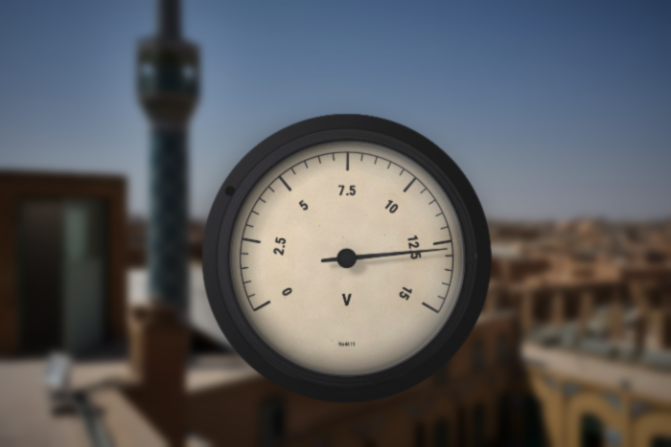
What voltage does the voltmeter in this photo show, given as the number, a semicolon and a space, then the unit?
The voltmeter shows 12.75; V
